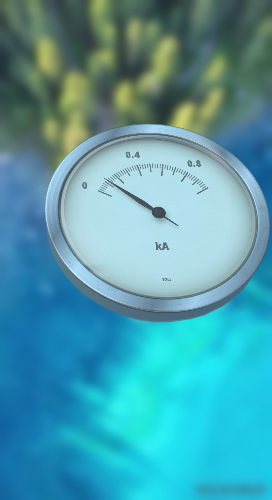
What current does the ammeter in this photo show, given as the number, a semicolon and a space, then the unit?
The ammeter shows 0.1; kA
